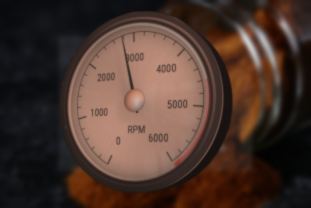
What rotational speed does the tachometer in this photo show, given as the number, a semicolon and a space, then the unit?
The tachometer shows 2800; rpm
